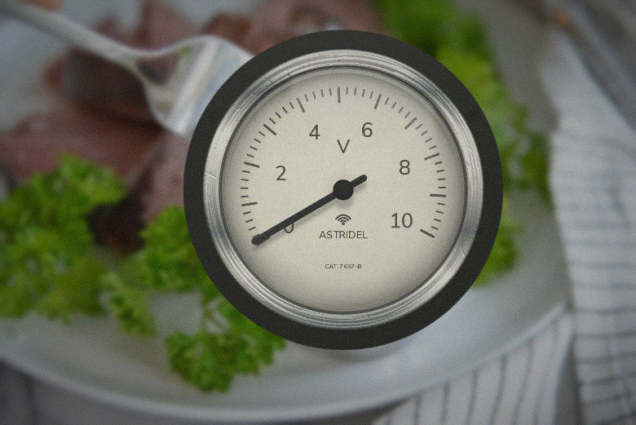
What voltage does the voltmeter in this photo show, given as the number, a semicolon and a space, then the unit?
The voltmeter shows 0.1; V
